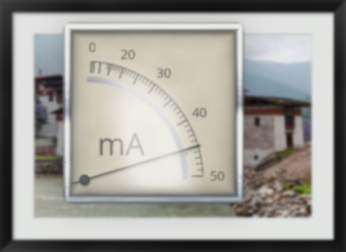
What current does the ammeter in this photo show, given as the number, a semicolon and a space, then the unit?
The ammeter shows 45; mA
